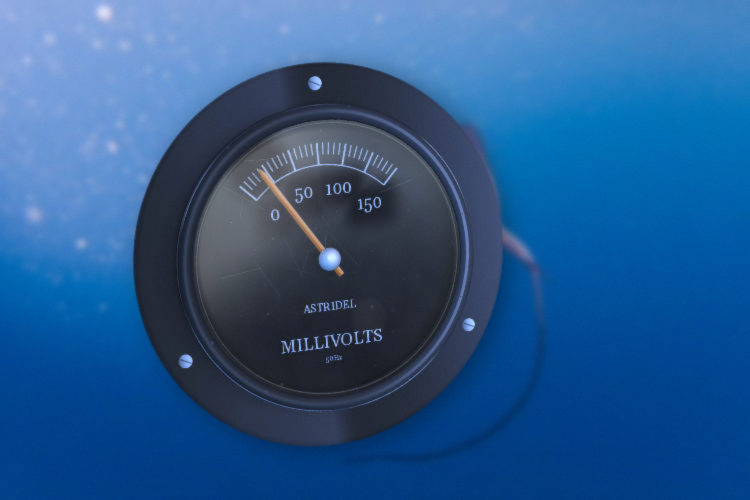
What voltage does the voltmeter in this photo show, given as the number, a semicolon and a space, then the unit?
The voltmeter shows 20; mV
